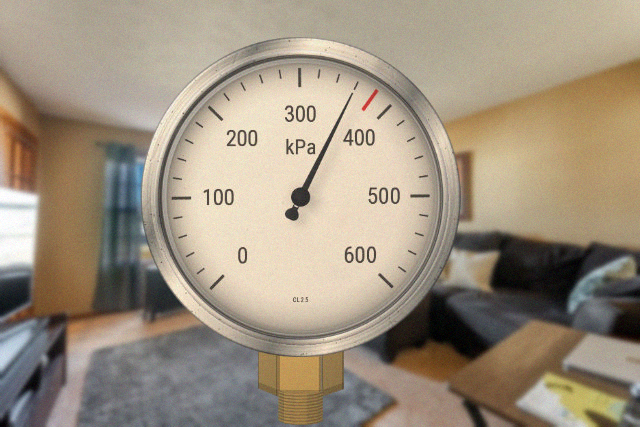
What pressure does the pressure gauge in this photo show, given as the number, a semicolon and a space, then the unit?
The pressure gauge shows 360; kPa
